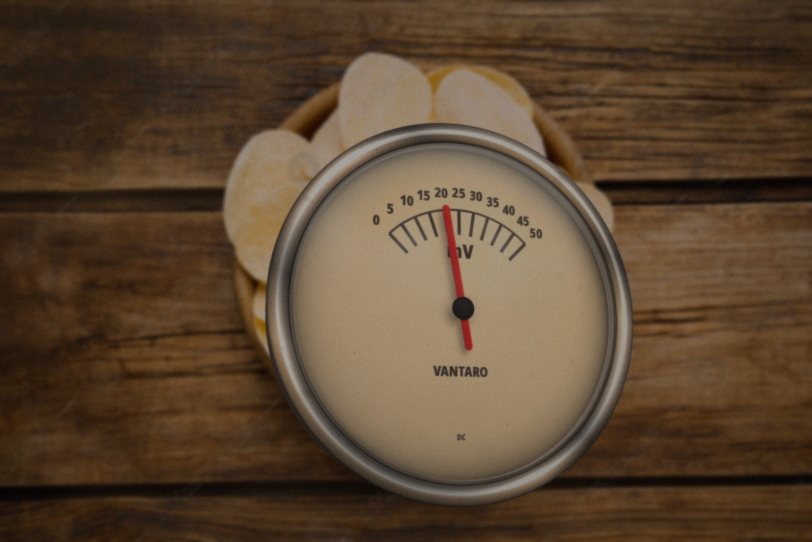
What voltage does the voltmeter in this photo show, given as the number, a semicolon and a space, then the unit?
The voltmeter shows 20; mV
